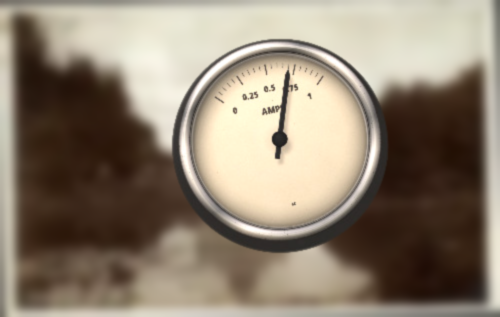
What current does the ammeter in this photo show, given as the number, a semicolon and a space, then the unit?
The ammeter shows 0.7; A
